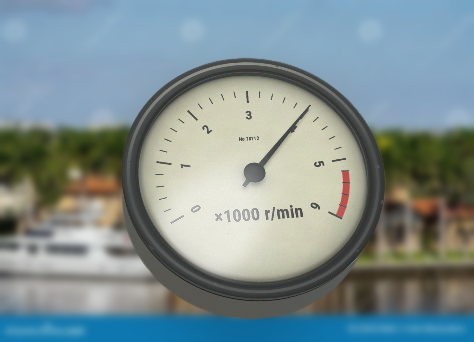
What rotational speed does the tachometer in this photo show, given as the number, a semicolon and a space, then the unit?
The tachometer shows 4000; rpm
